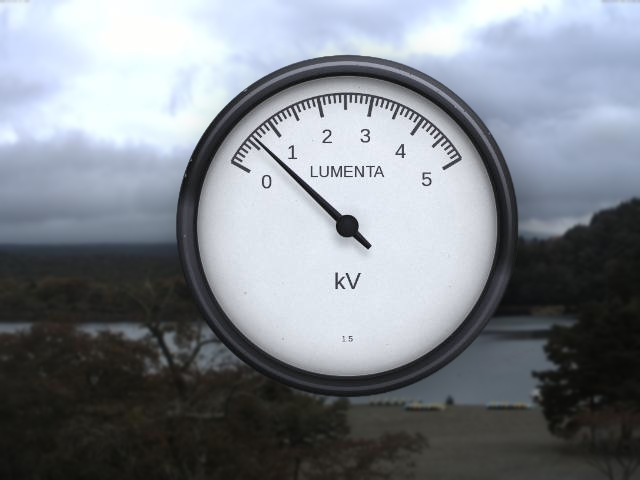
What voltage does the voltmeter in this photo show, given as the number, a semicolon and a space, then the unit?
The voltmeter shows 0.6; kV
